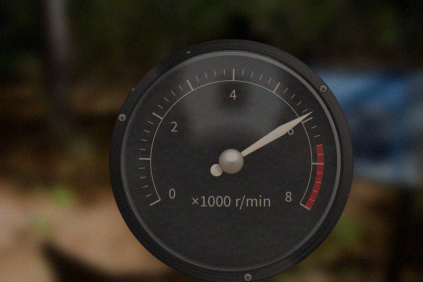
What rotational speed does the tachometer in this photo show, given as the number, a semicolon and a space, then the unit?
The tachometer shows 5900; rpm
